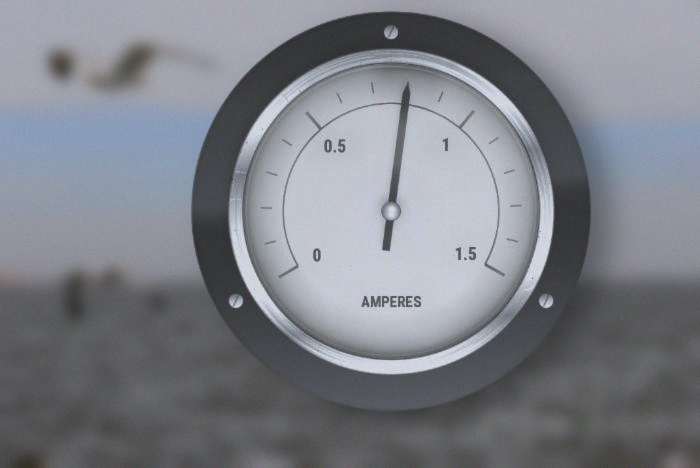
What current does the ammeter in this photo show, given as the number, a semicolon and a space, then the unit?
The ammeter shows 0.8; A
